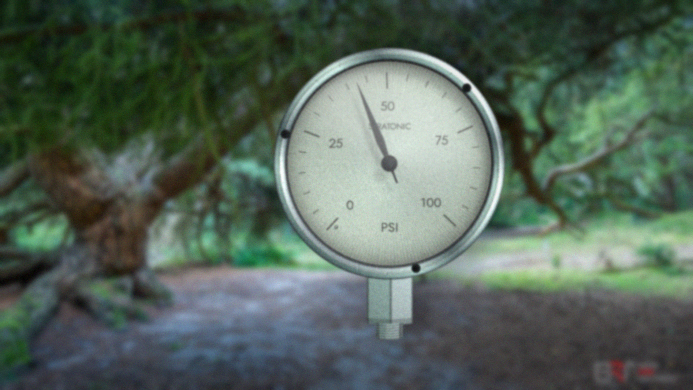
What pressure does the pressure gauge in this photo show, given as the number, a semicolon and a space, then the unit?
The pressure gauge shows 42.5; psi
